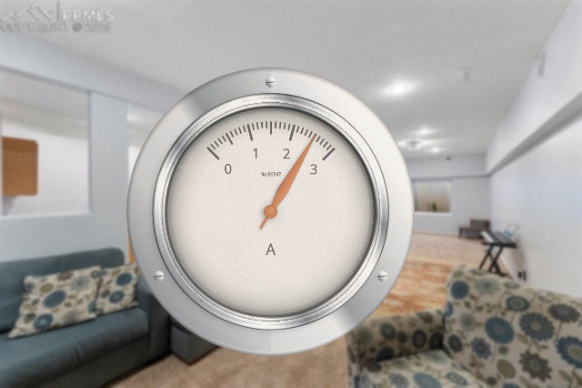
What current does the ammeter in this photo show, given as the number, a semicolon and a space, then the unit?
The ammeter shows 2.5; A
